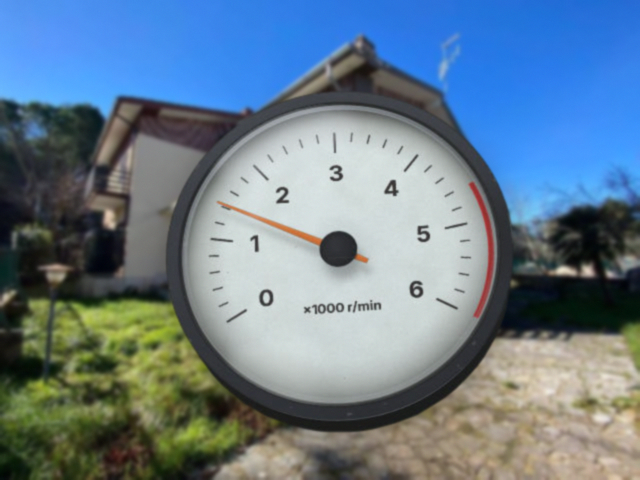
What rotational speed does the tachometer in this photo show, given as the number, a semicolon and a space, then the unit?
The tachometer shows 1400; rpm
